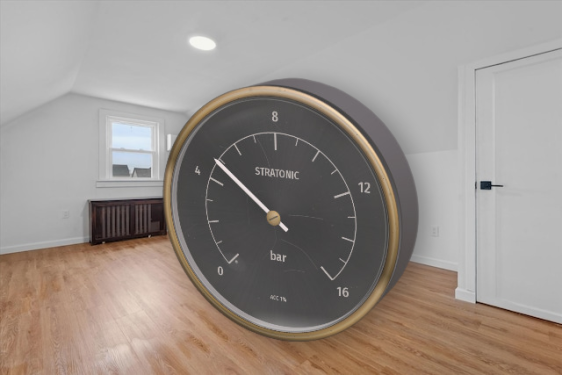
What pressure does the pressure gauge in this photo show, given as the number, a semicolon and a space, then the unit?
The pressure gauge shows 5; bar
